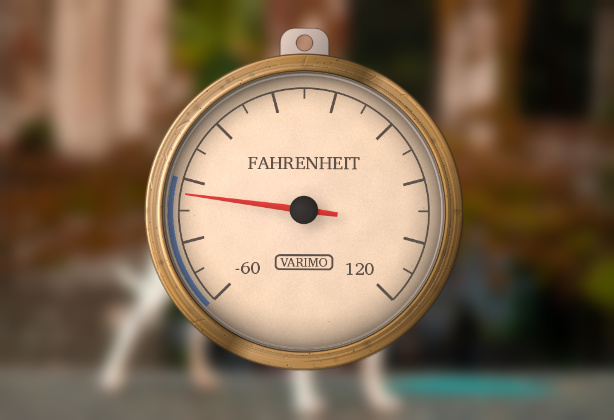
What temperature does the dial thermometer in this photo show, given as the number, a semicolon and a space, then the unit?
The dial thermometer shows -25; °F
